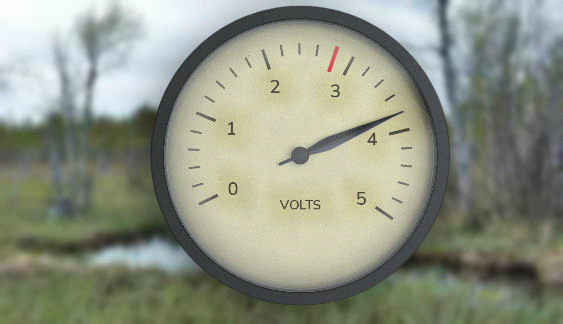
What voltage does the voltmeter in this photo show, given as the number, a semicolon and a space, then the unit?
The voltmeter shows 3.8; V
